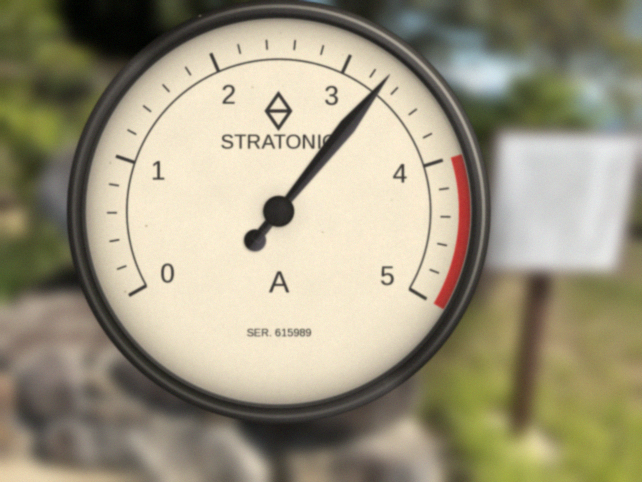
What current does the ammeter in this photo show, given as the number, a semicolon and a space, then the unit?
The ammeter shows 3.3; A
